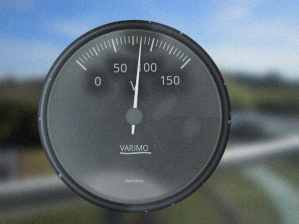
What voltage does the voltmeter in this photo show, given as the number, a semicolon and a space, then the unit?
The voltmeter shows 85; V
